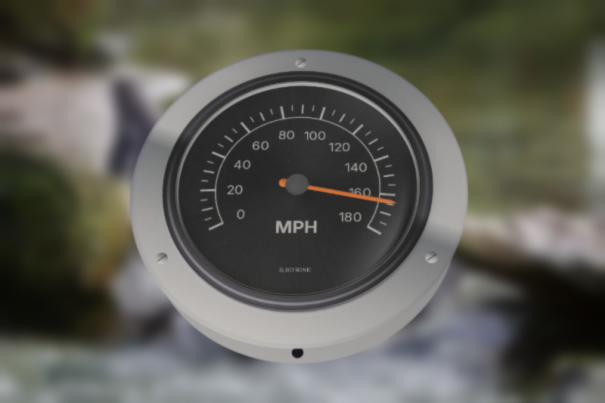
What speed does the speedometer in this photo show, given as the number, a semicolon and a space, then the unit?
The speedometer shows 165; mph
